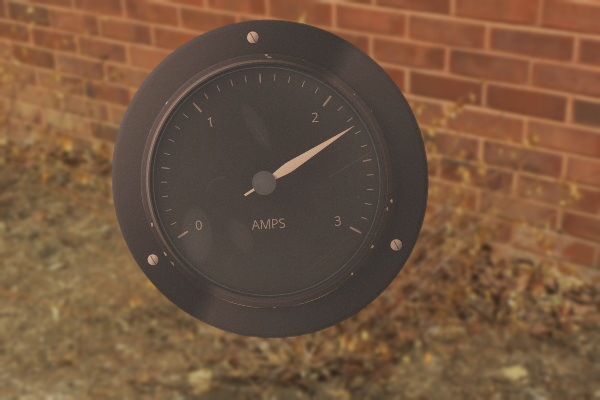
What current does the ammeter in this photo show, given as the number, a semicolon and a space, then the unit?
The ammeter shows 2.25; A
